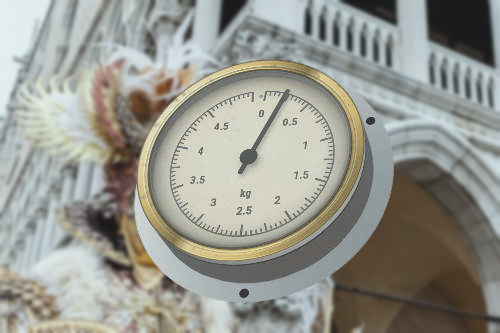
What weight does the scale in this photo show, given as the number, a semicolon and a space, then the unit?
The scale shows 0.25; kg
